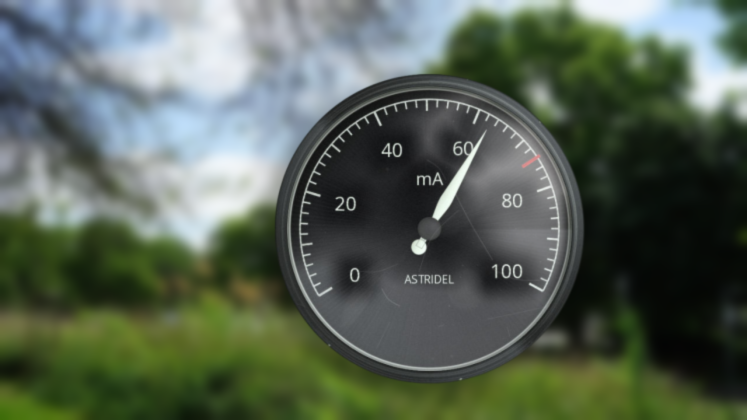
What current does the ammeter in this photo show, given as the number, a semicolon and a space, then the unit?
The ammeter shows 63; mA
